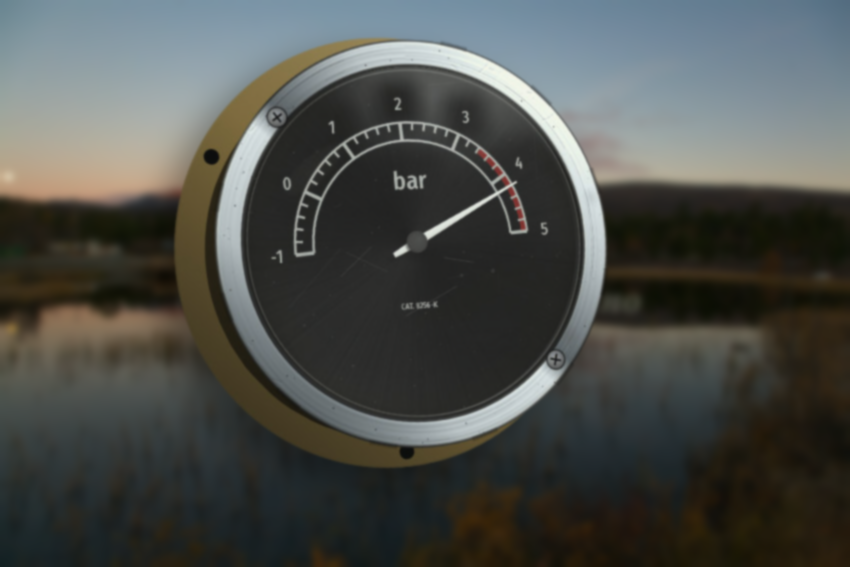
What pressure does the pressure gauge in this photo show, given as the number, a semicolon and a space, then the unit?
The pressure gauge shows 4.2; bar
